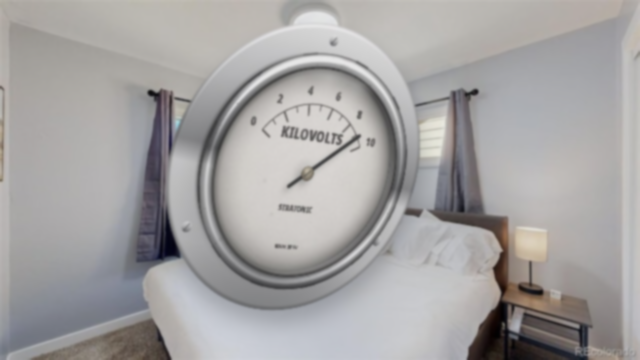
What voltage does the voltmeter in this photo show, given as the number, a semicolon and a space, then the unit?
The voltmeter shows 9; kV
